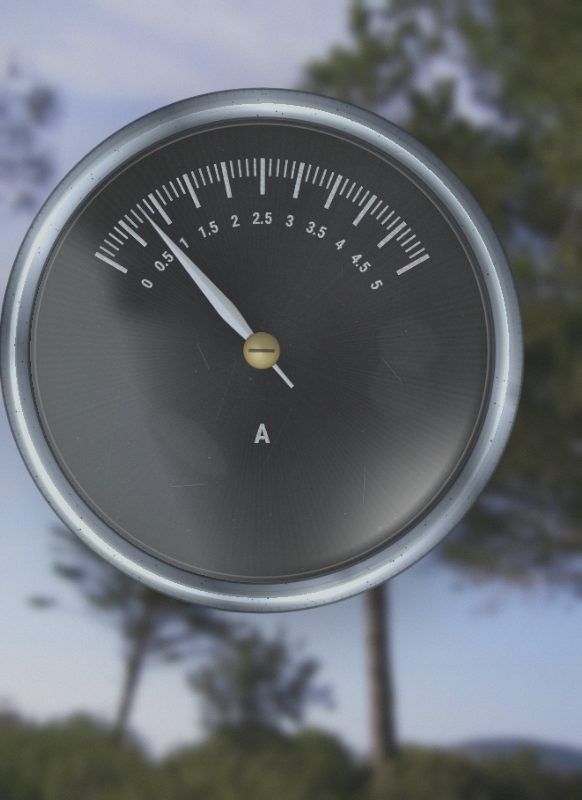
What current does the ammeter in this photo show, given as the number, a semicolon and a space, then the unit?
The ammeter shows 0.8; A
